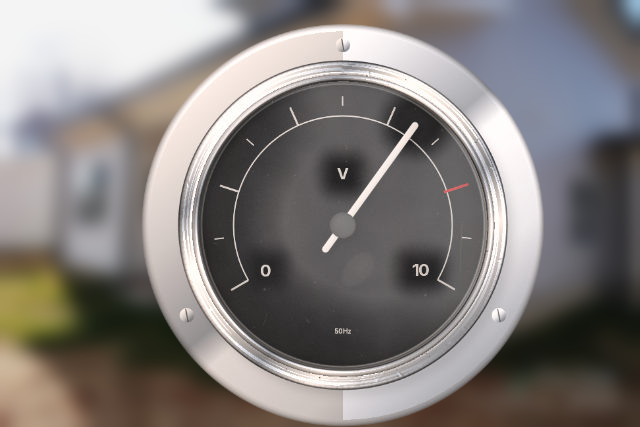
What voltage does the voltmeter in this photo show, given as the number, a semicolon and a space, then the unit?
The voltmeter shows 6.5; V
